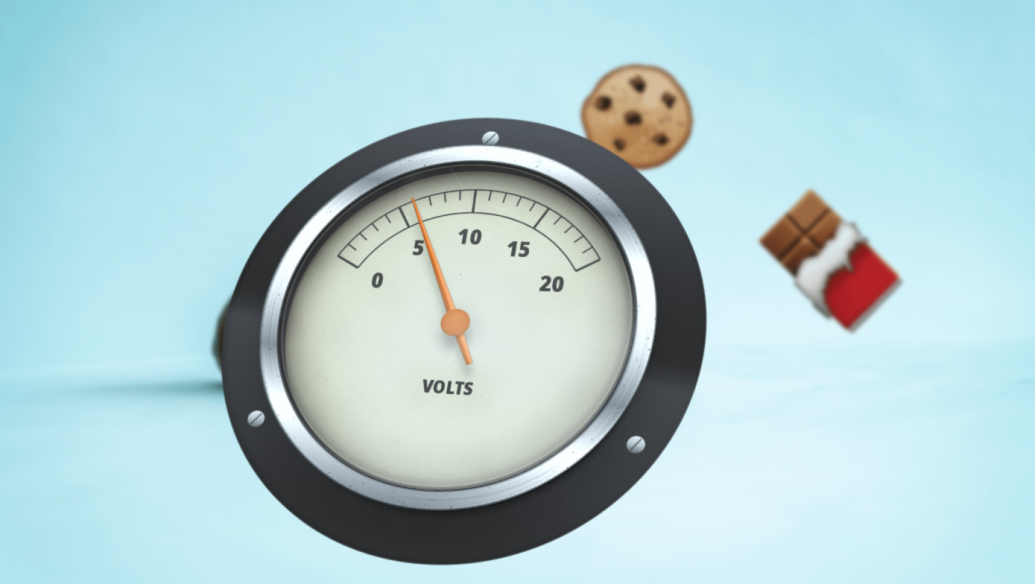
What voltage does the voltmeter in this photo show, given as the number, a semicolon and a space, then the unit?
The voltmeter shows 6; V
